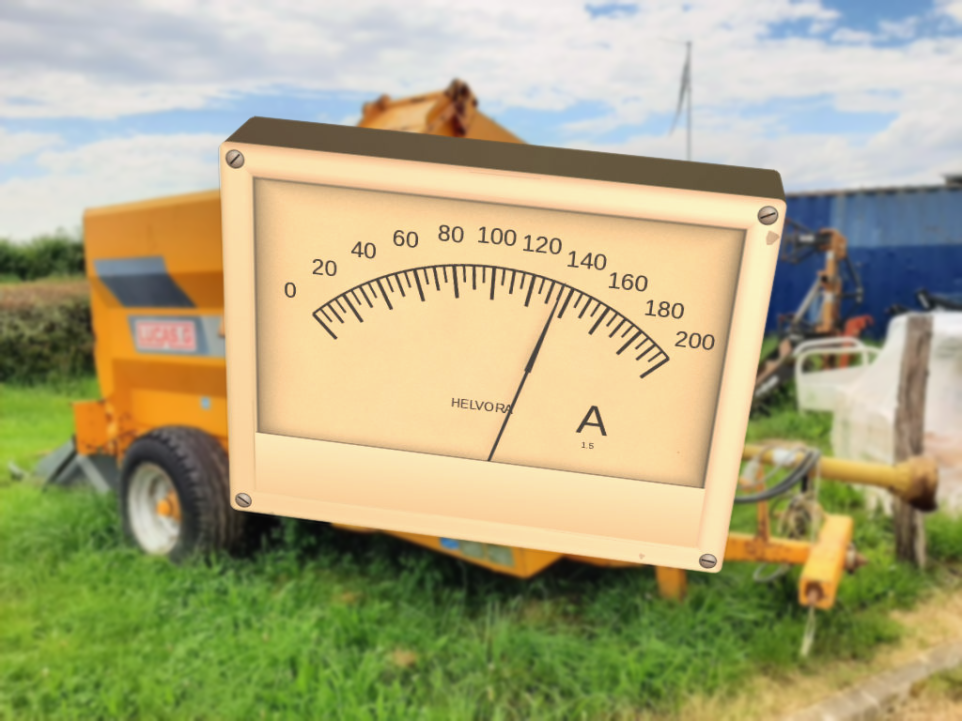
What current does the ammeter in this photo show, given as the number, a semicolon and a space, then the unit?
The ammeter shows 135; A
